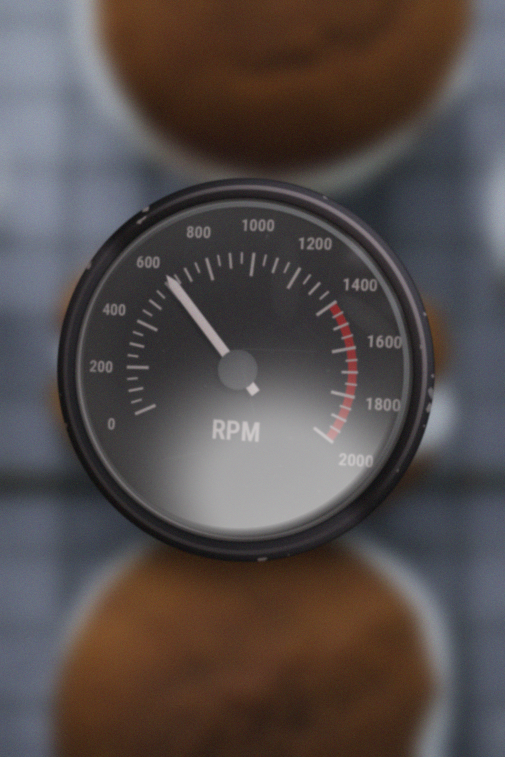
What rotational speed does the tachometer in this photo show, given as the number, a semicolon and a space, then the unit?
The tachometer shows 625; rpm
